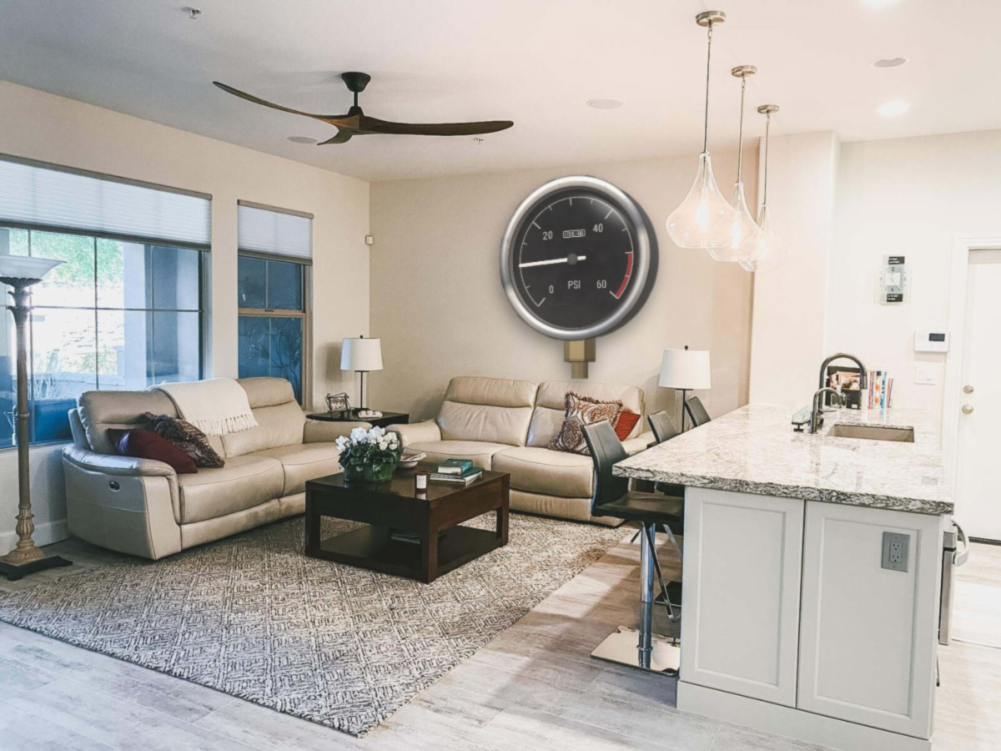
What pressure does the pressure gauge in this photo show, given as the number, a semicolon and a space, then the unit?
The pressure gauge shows 10; psi
